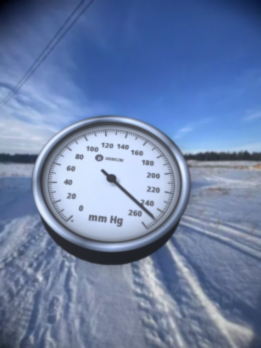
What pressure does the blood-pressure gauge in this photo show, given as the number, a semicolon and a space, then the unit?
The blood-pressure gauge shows 250; mmHg
